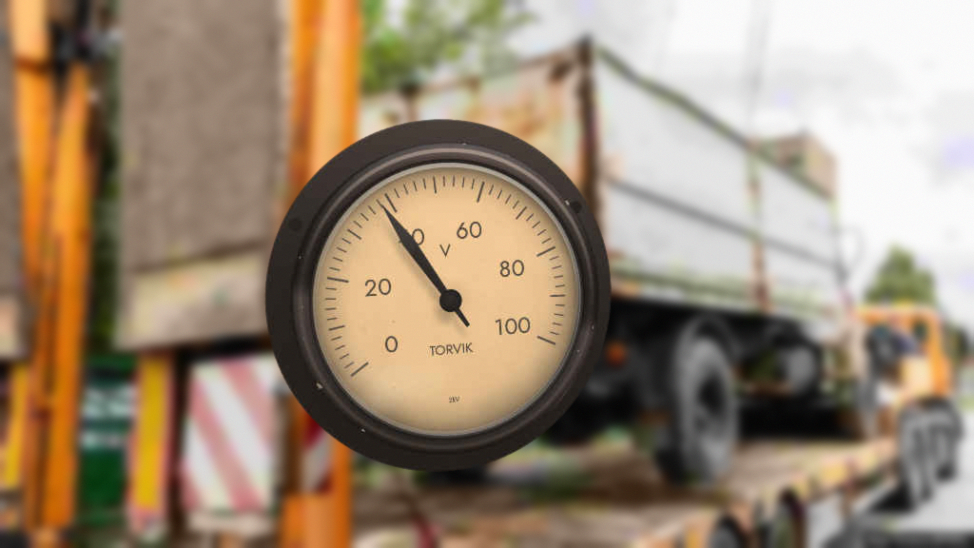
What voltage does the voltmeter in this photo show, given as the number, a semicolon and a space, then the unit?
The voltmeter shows 38; V
